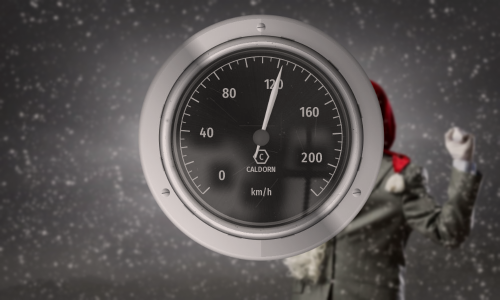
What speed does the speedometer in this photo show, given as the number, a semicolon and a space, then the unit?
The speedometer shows 122.5; km/h
